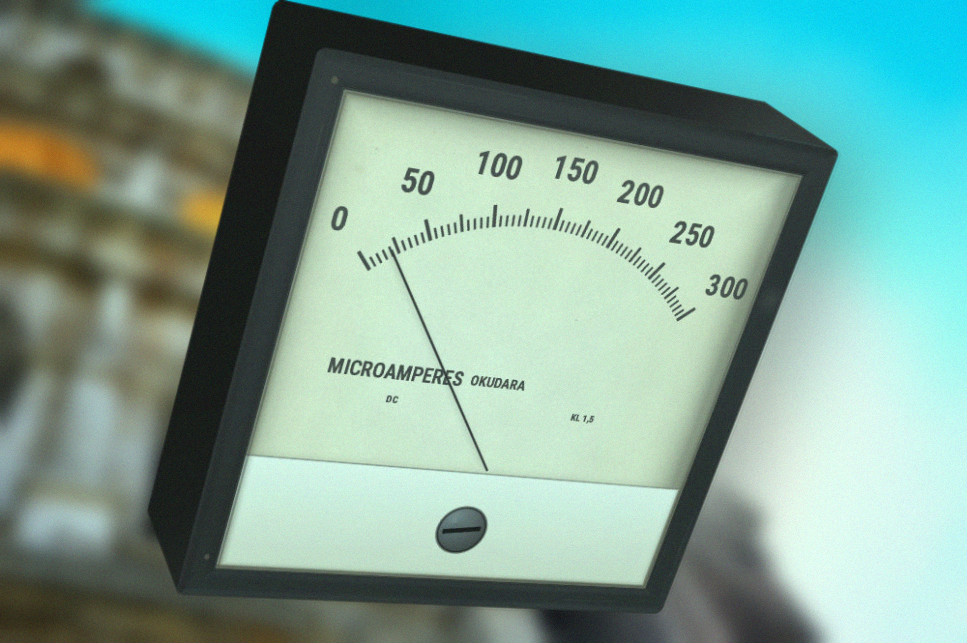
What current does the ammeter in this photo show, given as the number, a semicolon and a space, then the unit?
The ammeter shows 20; µA
